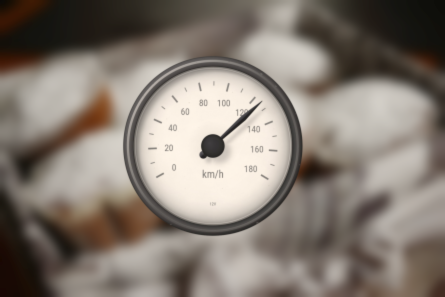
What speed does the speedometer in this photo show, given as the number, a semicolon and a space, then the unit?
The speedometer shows 125; km/h
